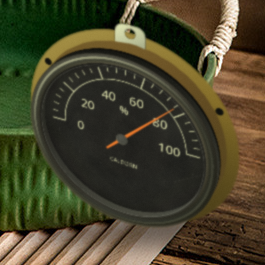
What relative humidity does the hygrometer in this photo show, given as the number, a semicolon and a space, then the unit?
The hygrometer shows 76; %
